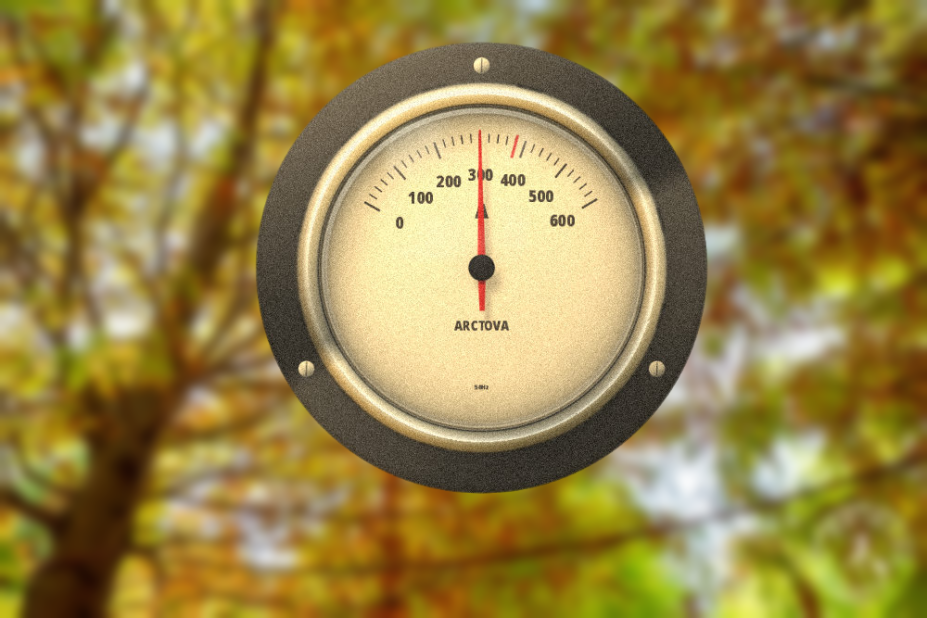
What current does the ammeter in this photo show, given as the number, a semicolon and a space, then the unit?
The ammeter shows 300; A
